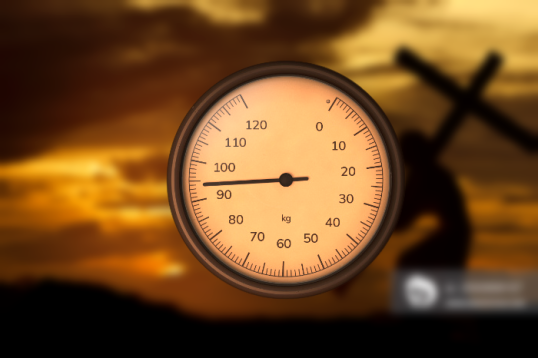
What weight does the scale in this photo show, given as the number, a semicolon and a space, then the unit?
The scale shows 94; kg
